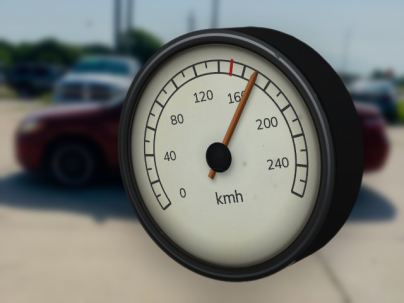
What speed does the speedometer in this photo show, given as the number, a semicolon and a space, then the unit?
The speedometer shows 170; km/h
